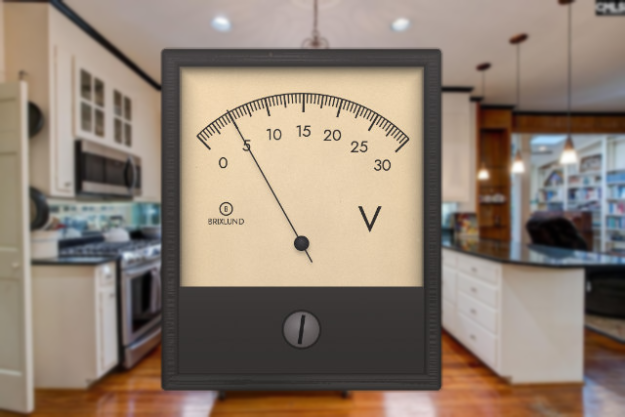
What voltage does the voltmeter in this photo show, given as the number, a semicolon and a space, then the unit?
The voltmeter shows 5; V
